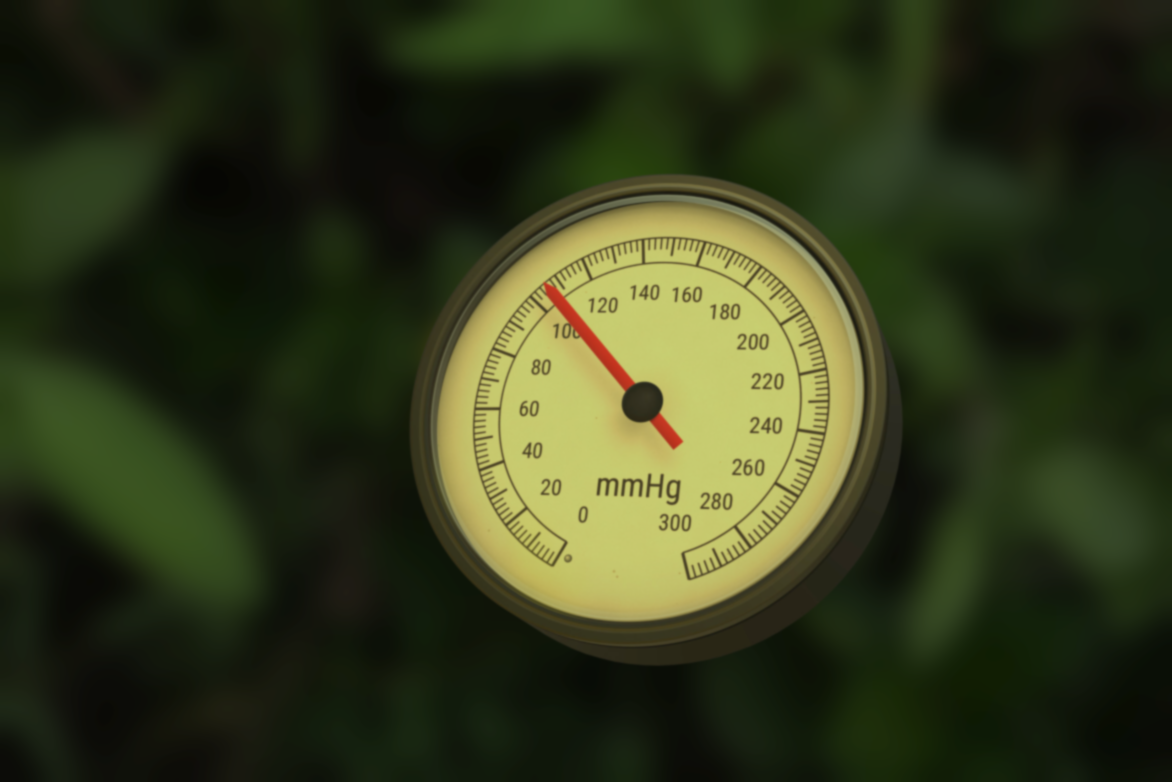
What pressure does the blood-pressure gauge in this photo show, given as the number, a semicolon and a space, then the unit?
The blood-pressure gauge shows 106; mmHg
